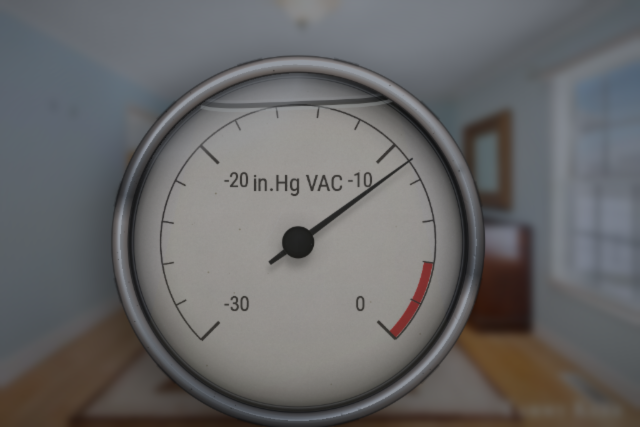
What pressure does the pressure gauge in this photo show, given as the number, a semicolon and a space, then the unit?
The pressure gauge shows -9; inHg
